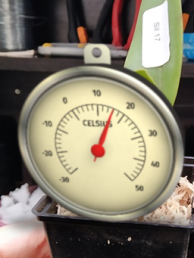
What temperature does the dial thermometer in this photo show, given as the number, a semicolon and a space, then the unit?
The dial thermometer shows 16; °C
